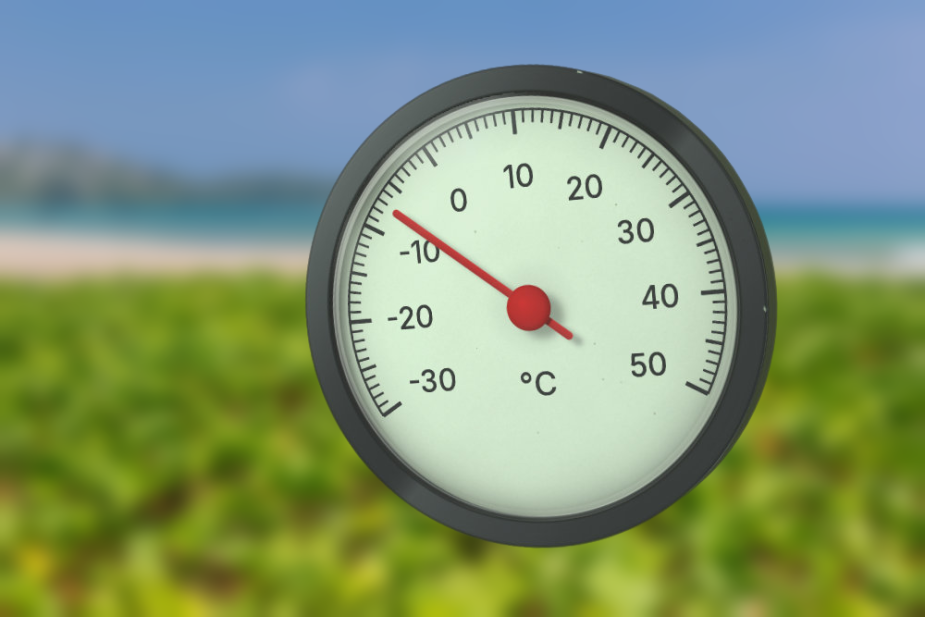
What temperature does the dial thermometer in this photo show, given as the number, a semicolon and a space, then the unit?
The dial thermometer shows -7; °C
